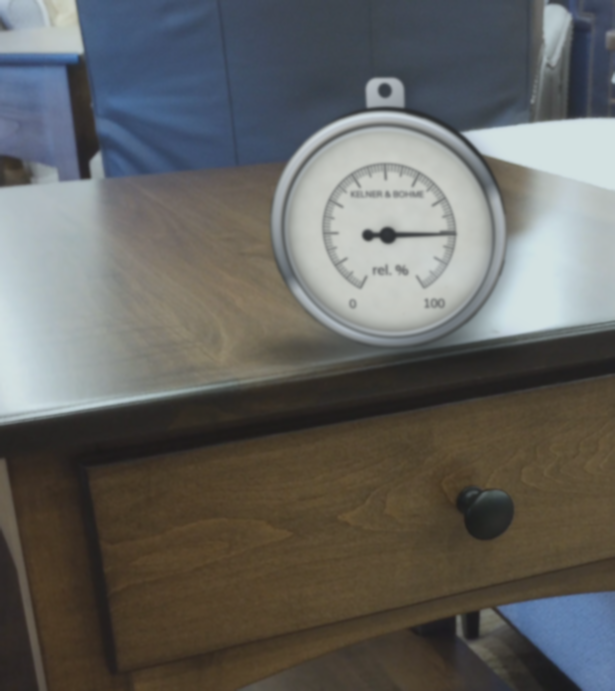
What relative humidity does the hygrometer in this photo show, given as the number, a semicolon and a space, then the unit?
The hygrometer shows 80; %
